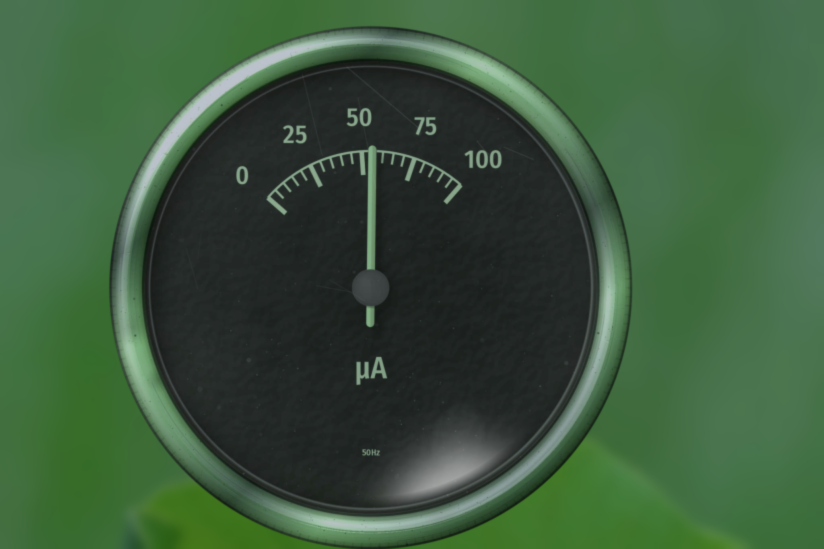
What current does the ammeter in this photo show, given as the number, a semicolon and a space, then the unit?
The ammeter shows 55; µA
